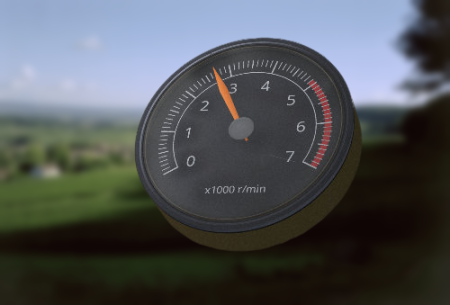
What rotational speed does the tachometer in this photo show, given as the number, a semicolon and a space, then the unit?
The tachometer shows 2700; rpm
